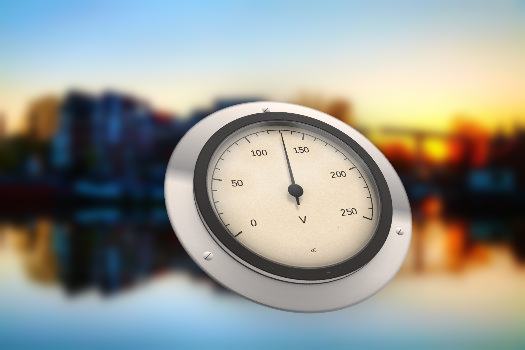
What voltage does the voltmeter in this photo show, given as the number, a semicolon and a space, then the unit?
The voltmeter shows 130; V
